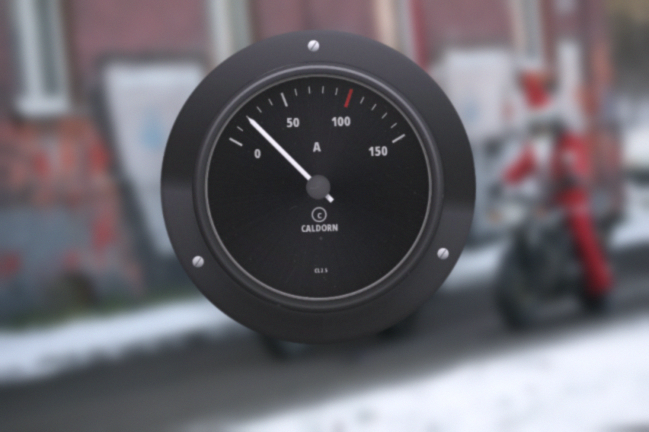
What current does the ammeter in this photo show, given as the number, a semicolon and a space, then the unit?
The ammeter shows 20; A
